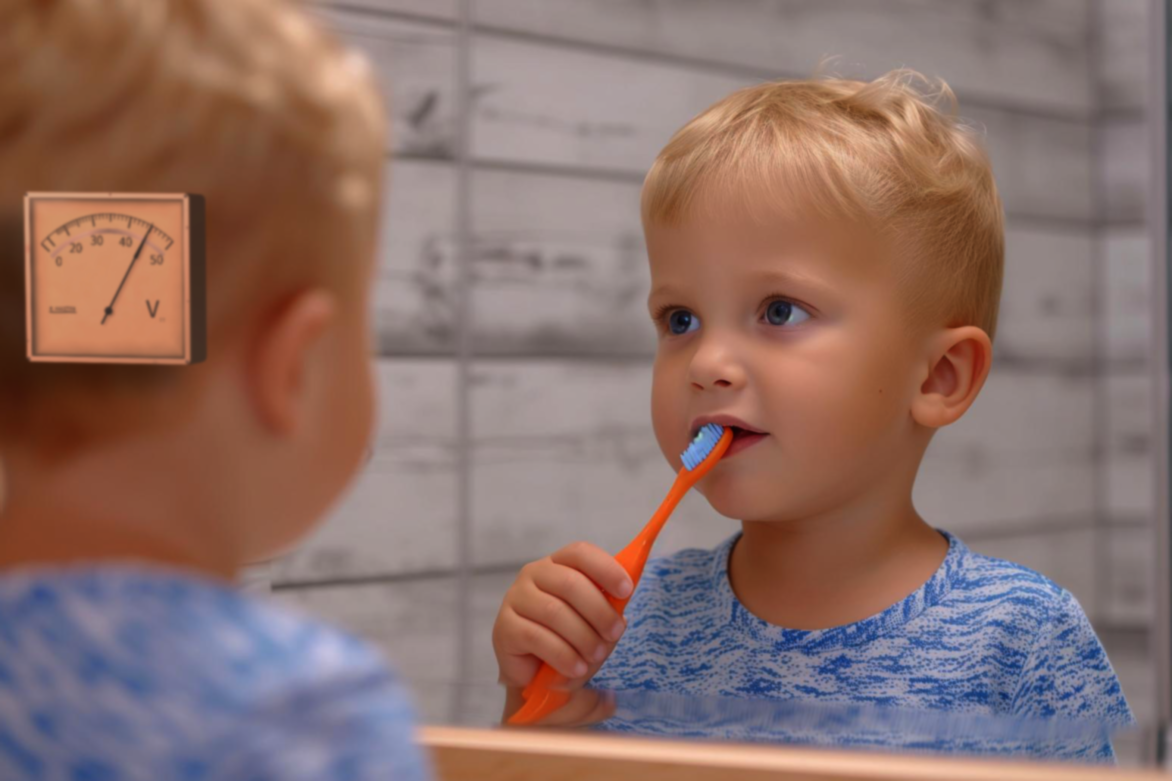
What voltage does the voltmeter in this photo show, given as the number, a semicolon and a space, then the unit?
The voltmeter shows 45; V
